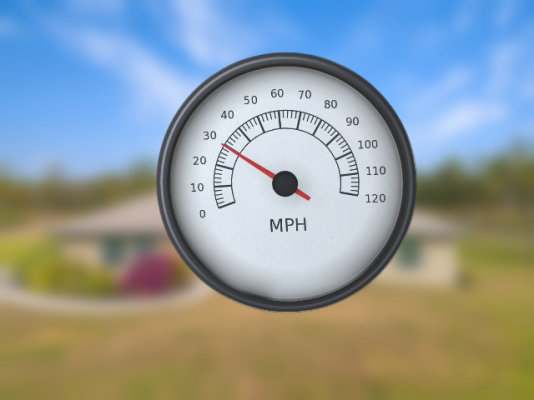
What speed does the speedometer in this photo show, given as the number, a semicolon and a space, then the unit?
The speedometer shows 30; mph
